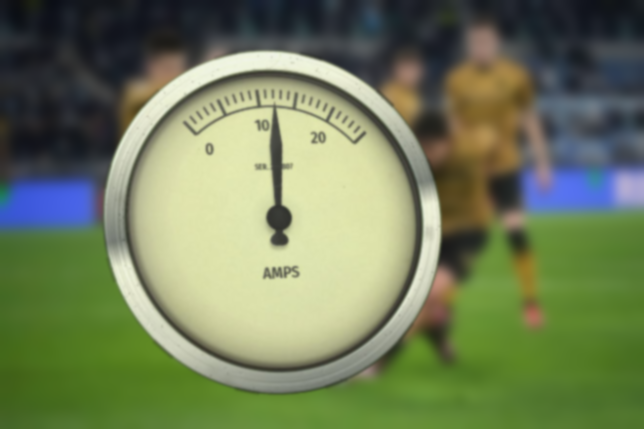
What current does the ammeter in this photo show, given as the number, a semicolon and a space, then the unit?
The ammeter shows 12; A
